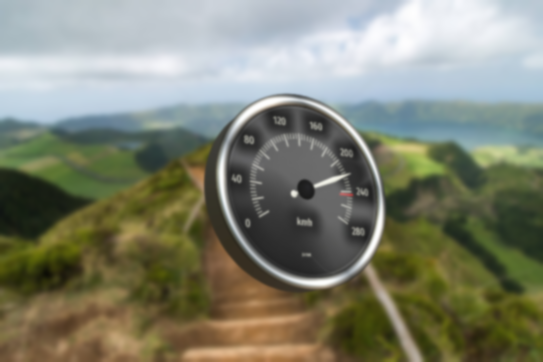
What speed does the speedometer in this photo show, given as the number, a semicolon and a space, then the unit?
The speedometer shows 220; km/h
